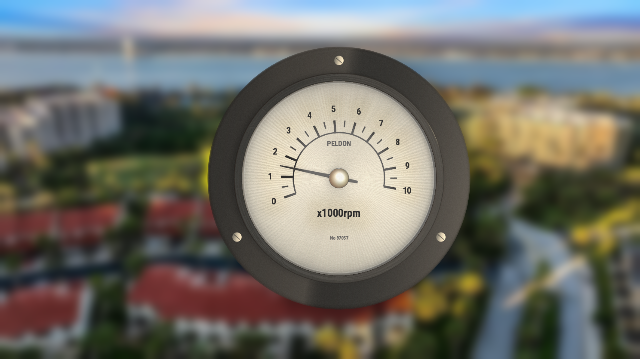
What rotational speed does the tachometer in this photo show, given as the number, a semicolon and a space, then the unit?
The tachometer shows 1500; rpm
